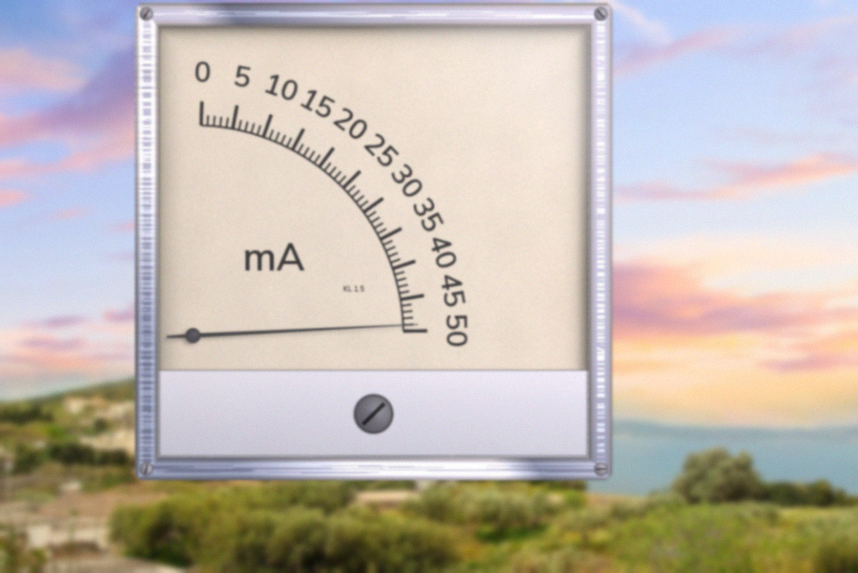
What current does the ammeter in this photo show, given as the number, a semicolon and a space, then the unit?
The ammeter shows 49; mA
